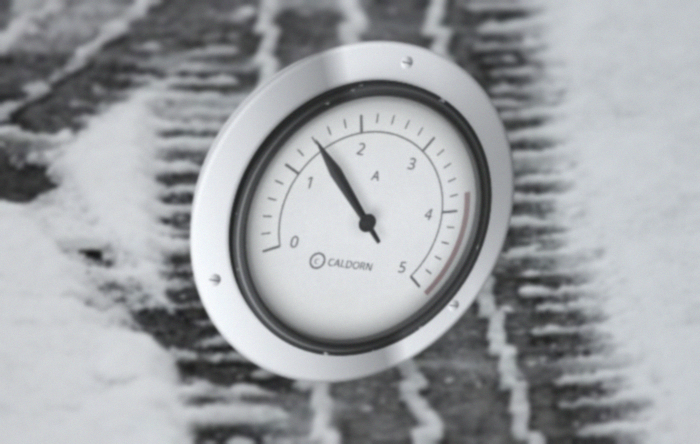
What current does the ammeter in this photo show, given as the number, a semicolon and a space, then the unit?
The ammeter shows 1.4; A
